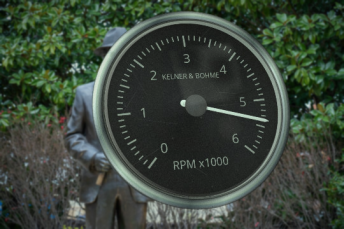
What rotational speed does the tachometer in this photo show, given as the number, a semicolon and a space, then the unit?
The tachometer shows 5400; rpm
